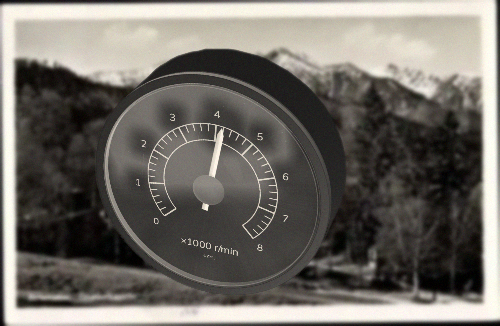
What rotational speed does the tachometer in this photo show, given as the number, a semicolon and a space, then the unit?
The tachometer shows 4200; rpm
